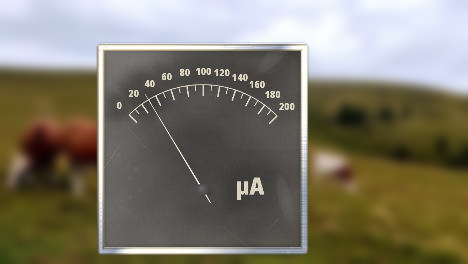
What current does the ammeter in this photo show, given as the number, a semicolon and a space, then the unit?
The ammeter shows 30; µA
